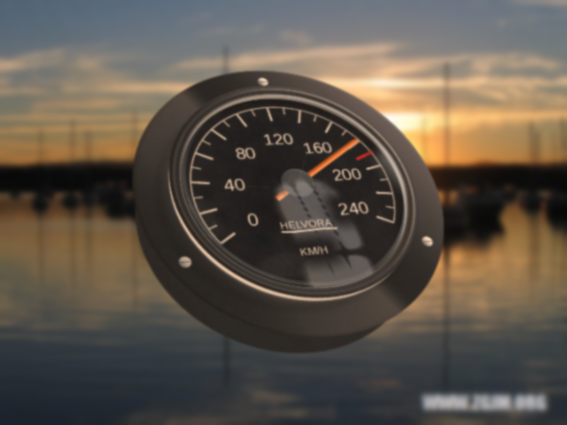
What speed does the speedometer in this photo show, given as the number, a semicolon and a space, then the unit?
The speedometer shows 180; km/h
